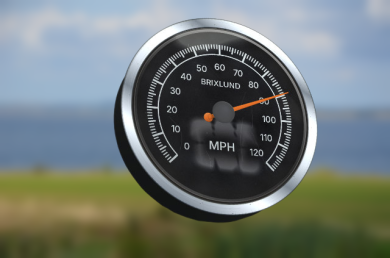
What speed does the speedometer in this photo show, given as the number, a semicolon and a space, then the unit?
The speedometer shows 90; mph
